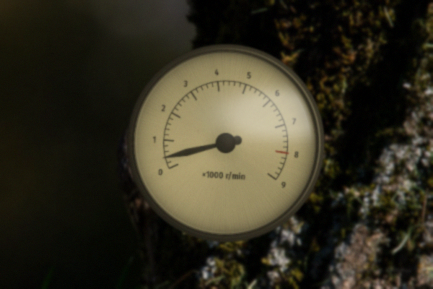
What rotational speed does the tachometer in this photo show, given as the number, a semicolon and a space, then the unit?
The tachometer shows 400; rpm
